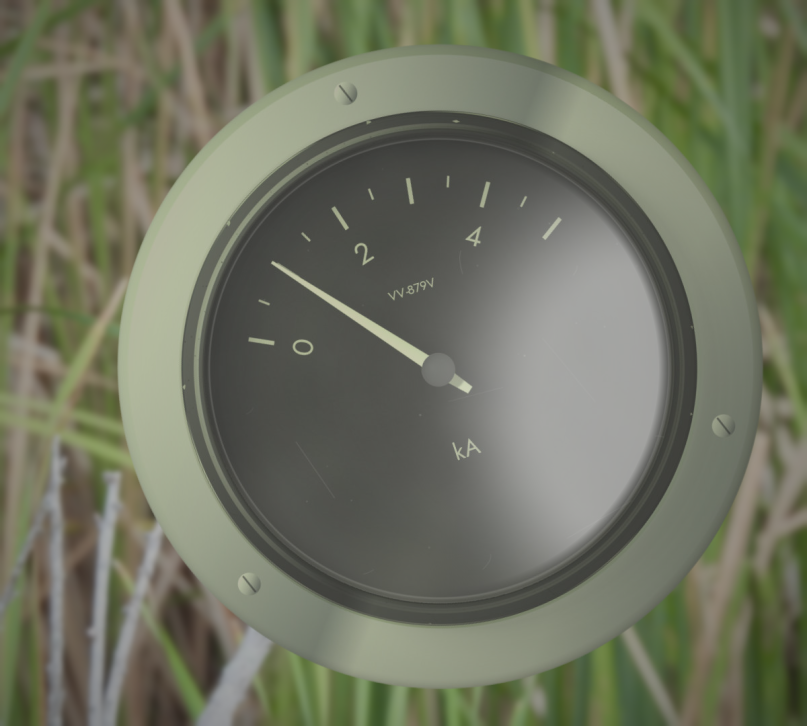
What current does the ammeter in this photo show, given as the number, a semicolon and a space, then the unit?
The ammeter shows 1; kA
